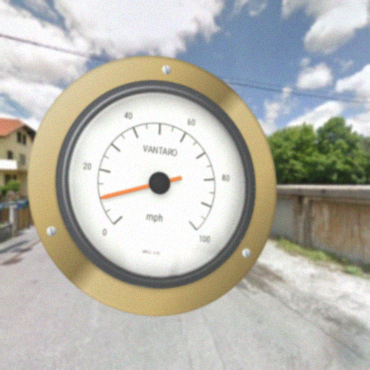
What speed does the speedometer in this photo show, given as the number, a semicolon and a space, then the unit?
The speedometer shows 10; mph
